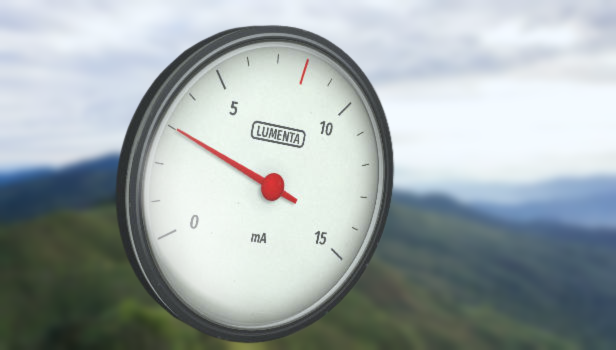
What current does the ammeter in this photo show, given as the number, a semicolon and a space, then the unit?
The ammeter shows 3; mA
